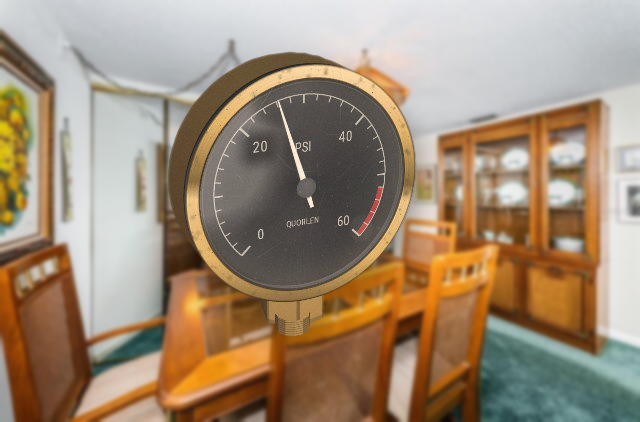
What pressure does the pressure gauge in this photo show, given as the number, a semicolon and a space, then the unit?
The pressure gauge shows 26; psi
